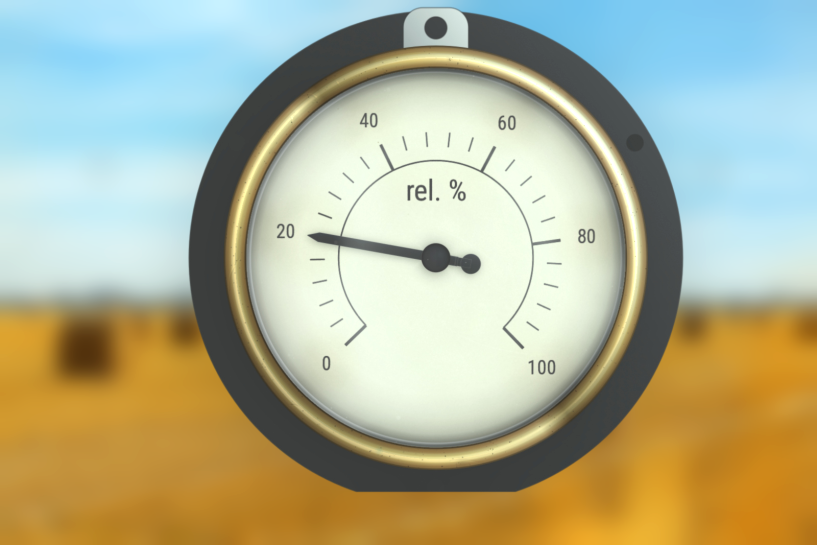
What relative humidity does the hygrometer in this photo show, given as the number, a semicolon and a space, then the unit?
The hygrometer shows 20; %
